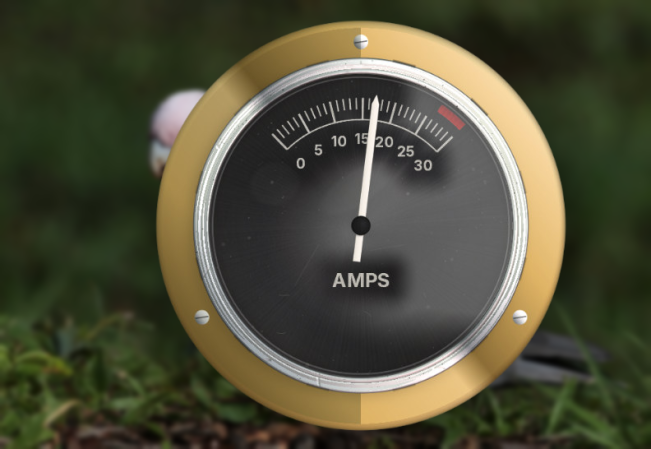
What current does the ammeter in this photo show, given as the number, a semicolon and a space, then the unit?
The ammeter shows 17; A
